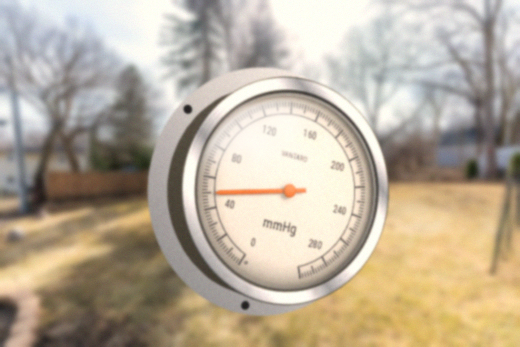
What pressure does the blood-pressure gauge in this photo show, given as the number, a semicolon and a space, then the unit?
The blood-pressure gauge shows 50; mmHg
